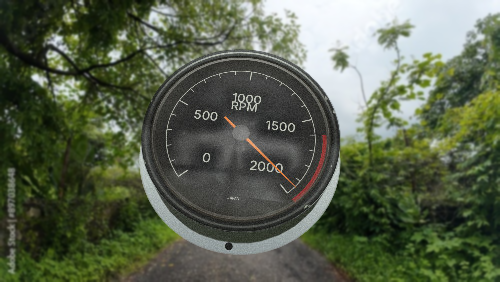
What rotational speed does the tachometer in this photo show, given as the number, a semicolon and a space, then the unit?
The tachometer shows 1950; rpm
